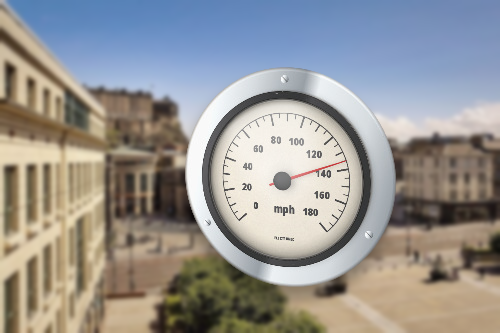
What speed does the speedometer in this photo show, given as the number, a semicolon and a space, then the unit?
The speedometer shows 135; mph
